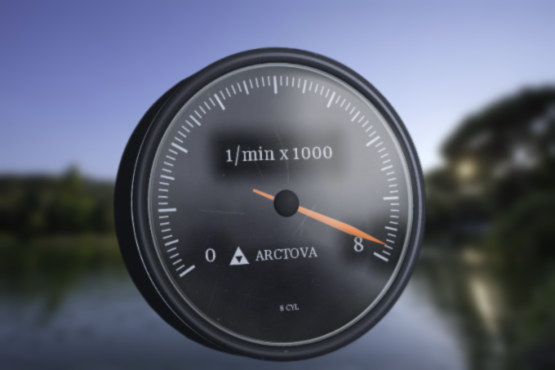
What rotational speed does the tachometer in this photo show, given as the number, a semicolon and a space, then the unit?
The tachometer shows 7800; rpm
